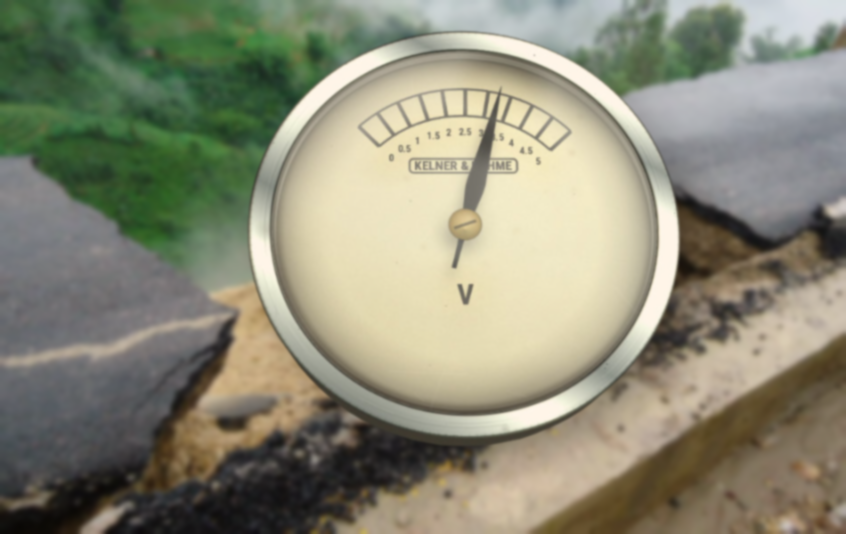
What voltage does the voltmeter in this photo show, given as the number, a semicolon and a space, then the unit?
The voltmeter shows 3.25; V
